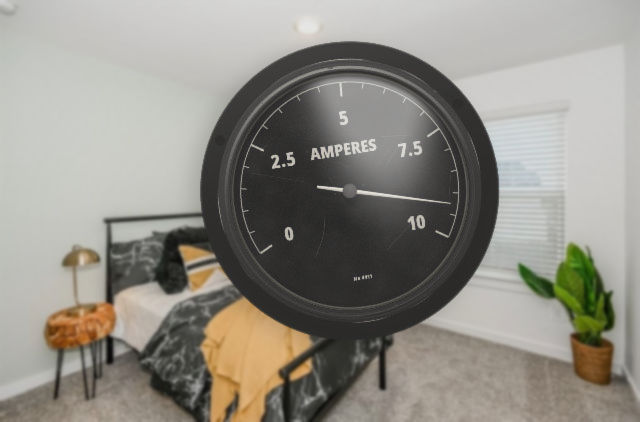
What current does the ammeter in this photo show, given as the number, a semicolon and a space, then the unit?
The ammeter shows 9.25; A
